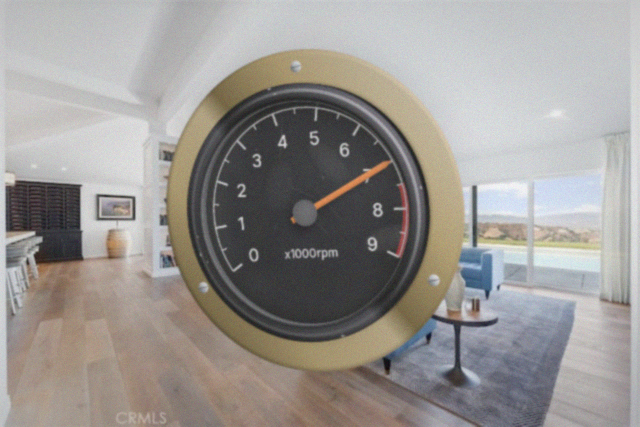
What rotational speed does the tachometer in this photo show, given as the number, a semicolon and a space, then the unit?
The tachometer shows 7000; rpm
